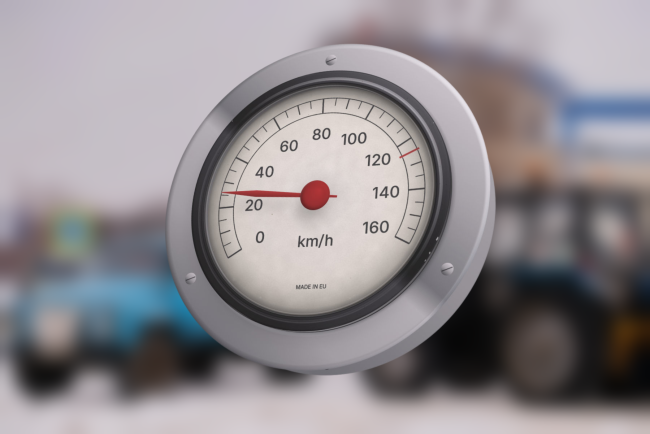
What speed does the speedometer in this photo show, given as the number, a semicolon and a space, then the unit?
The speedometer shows 25; km/h
